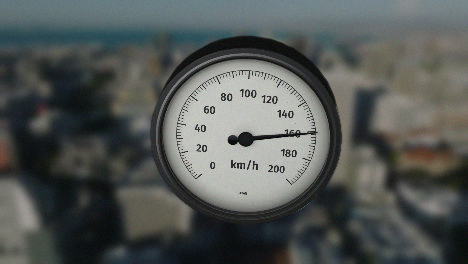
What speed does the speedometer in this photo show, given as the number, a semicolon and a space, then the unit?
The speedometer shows 160; km/h
